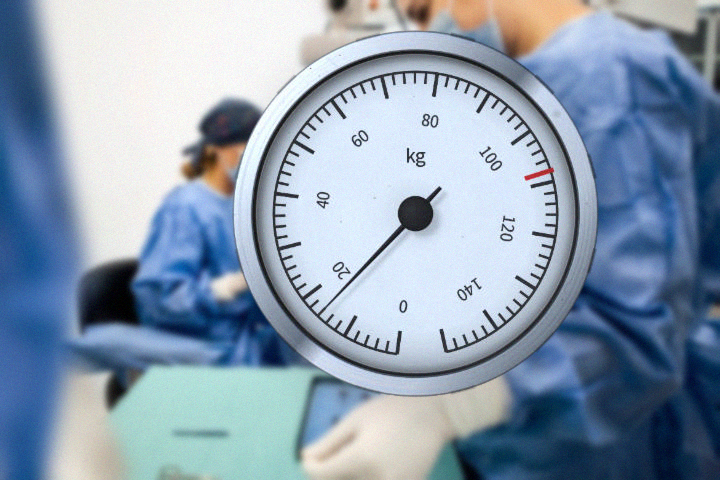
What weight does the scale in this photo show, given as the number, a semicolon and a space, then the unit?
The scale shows 16; kg
